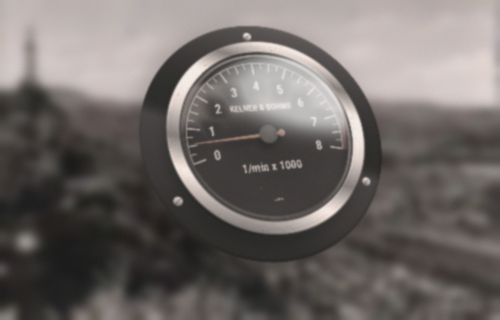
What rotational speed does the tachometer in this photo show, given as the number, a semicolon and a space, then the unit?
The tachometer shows 500; rpm
